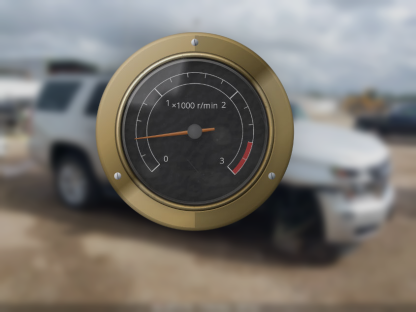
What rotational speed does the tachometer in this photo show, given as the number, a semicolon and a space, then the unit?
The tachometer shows 400; rpm
